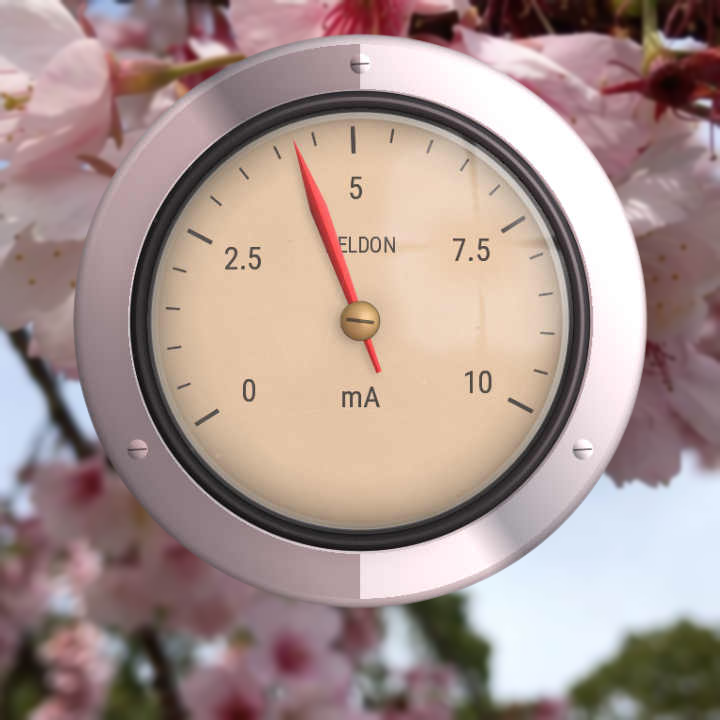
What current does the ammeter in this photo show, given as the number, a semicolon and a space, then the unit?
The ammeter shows 4.25; mA
